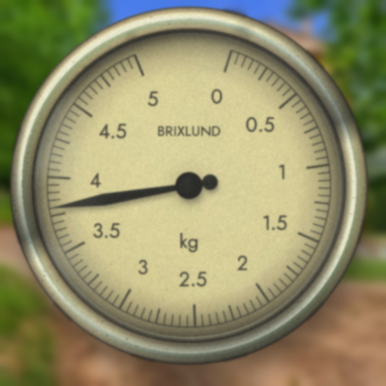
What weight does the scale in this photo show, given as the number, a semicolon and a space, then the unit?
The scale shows 3.8; kg
